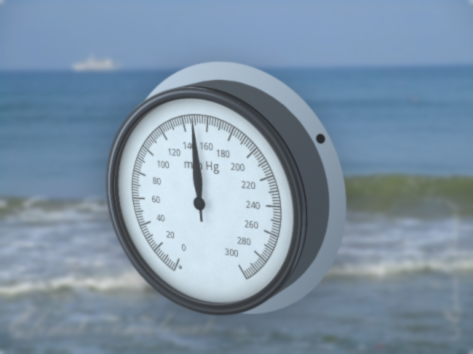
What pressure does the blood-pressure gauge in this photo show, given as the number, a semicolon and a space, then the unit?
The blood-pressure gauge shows 150; mmHg
